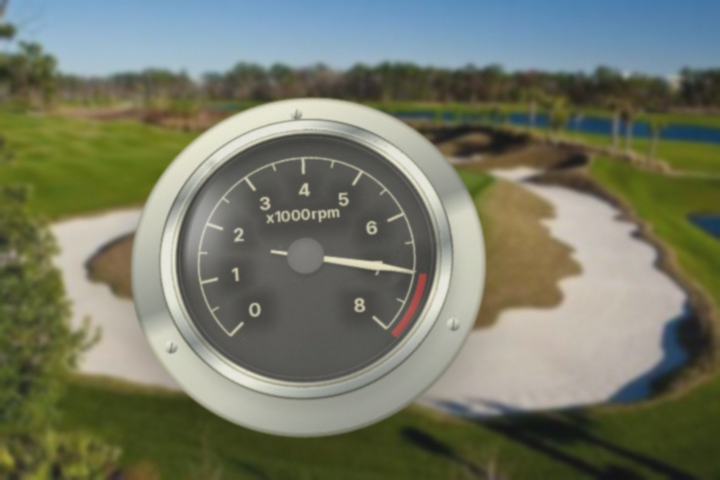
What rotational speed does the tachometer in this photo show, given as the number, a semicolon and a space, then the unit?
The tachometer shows 7000; rpm
